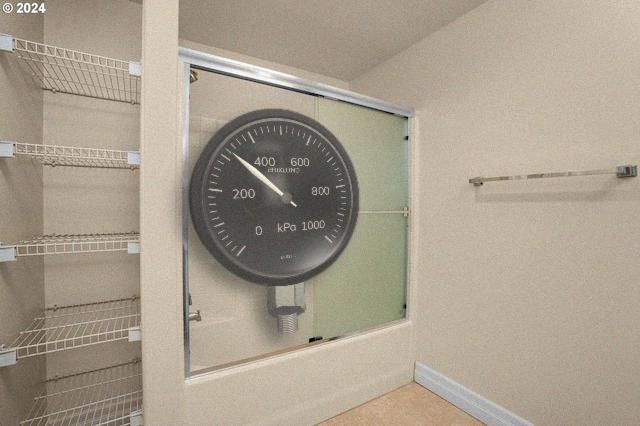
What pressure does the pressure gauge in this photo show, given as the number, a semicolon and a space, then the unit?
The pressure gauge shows 320; kPa
